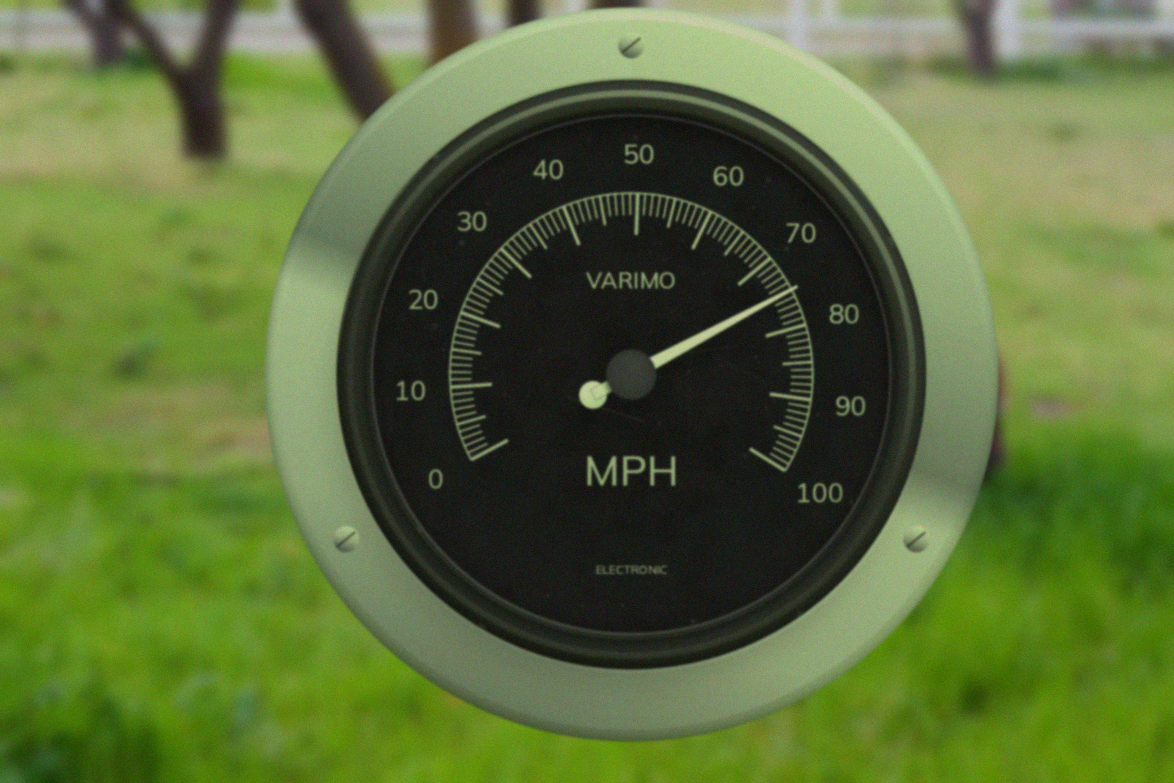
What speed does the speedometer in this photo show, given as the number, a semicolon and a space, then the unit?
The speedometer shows 75; mph
